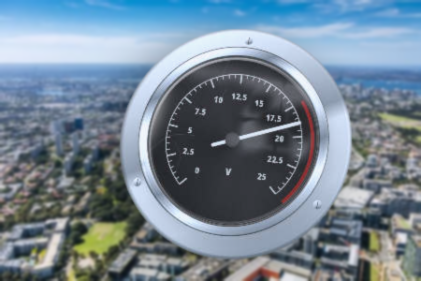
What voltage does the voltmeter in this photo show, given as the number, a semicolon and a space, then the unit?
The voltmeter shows 19; V
